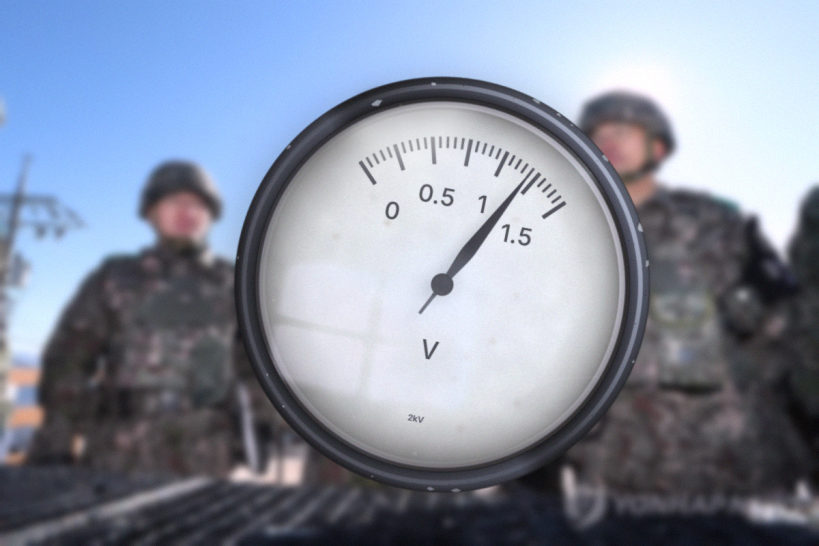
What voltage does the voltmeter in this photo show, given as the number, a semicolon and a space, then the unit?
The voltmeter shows 1.2; V
